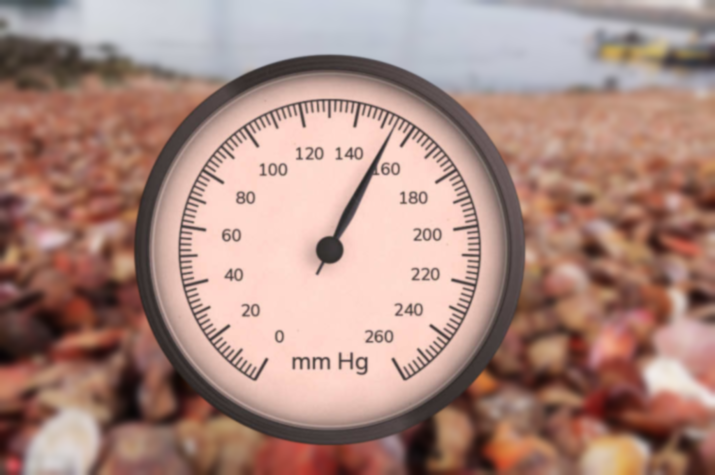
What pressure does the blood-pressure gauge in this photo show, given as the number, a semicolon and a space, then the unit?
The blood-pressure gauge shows 154; mmHg
